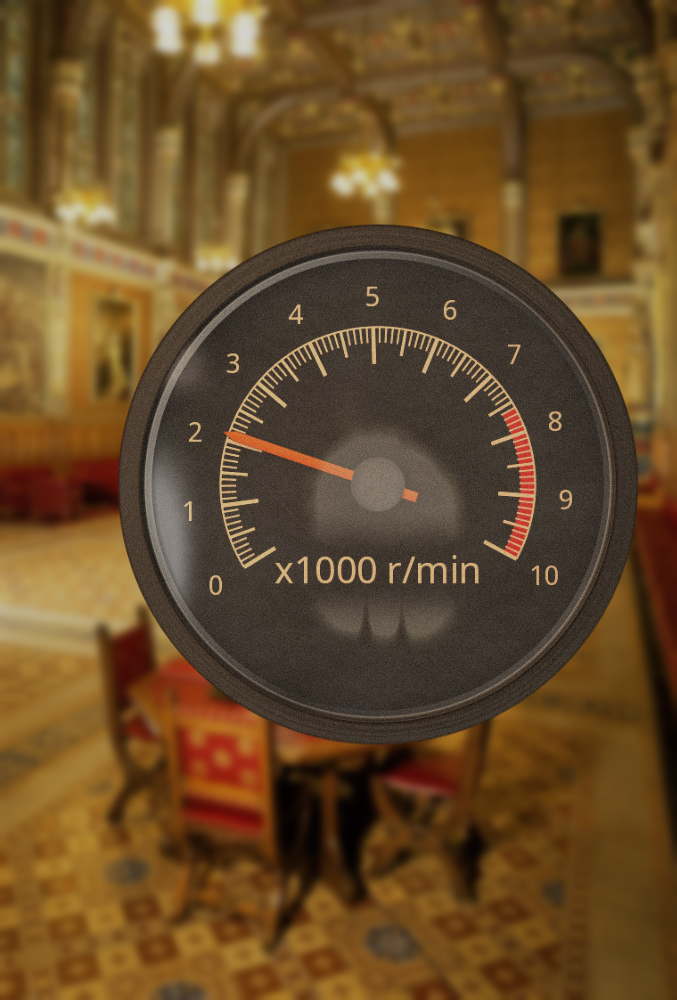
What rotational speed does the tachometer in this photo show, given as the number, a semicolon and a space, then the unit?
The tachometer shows 2100; rpm
